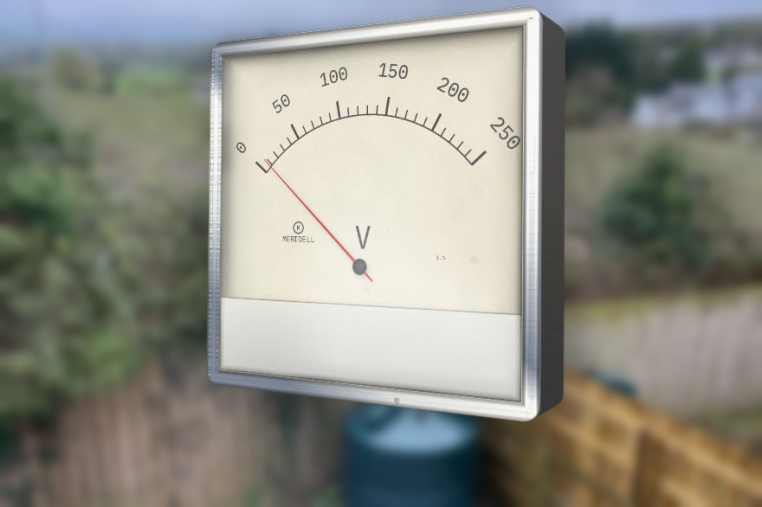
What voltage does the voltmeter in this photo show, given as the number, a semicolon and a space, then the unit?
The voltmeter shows 10; V
